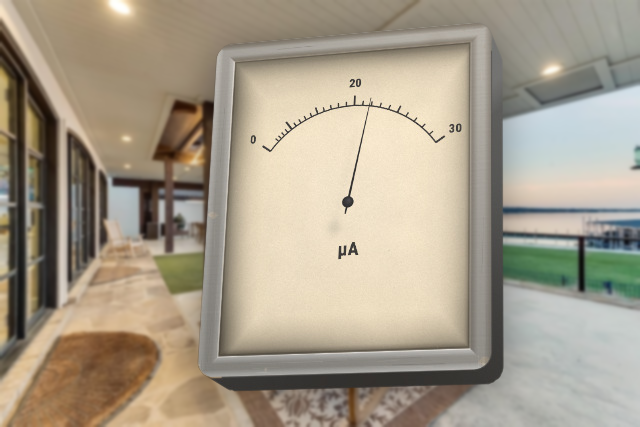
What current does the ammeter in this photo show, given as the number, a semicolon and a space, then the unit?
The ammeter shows 22; µA
